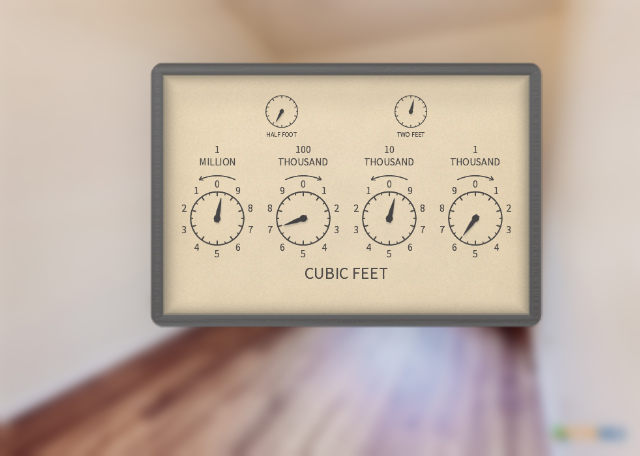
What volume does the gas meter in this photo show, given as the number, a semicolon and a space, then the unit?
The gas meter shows 969600; ft³
